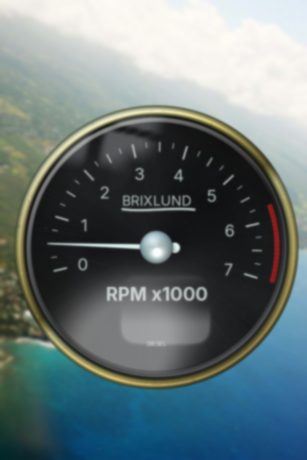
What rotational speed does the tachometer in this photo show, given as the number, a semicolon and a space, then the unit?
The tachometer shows 500; rpm
